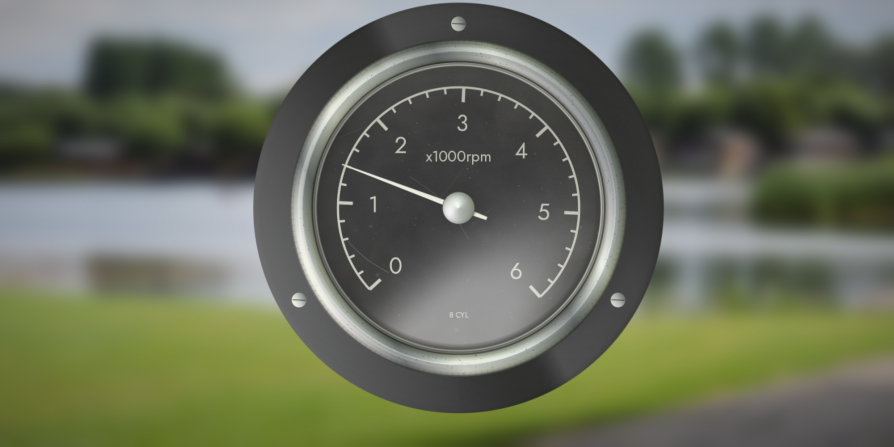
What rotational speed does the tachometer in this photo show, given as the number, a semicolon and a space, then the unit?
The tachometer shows 1400; rpm
